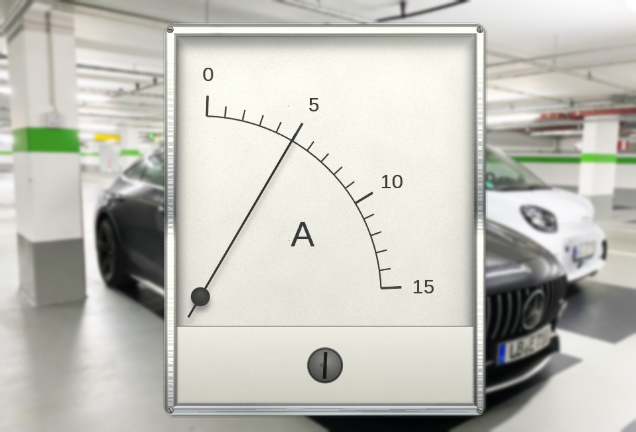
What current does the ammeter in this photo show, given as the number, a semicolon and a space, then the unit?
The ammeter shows 5; A
